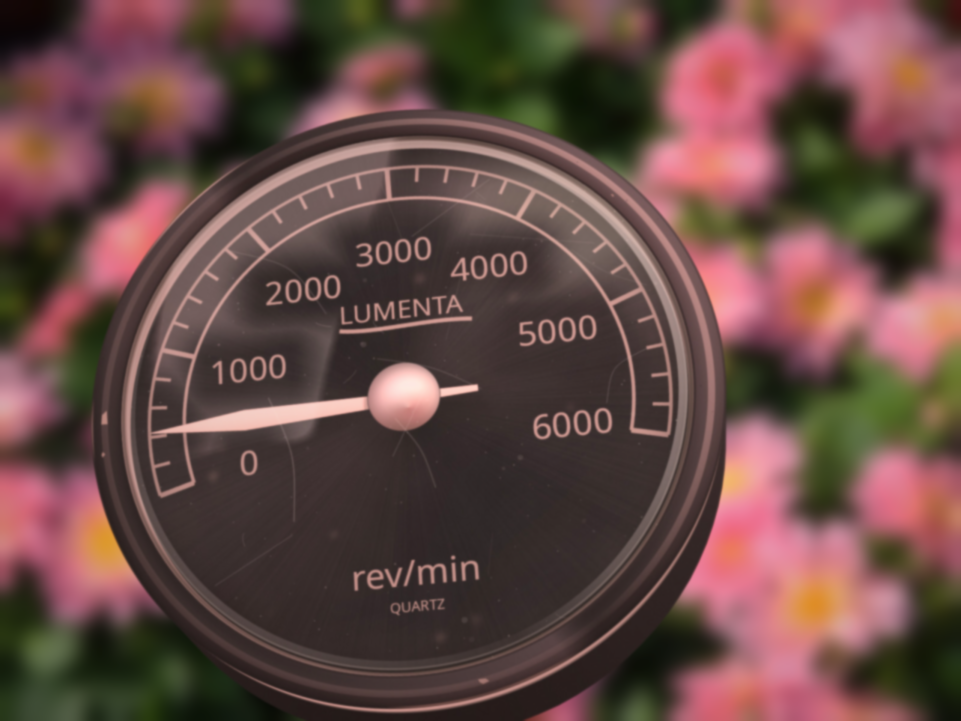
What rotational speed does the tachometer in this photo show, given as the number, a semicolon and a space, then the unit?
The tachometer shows 400; rpm
